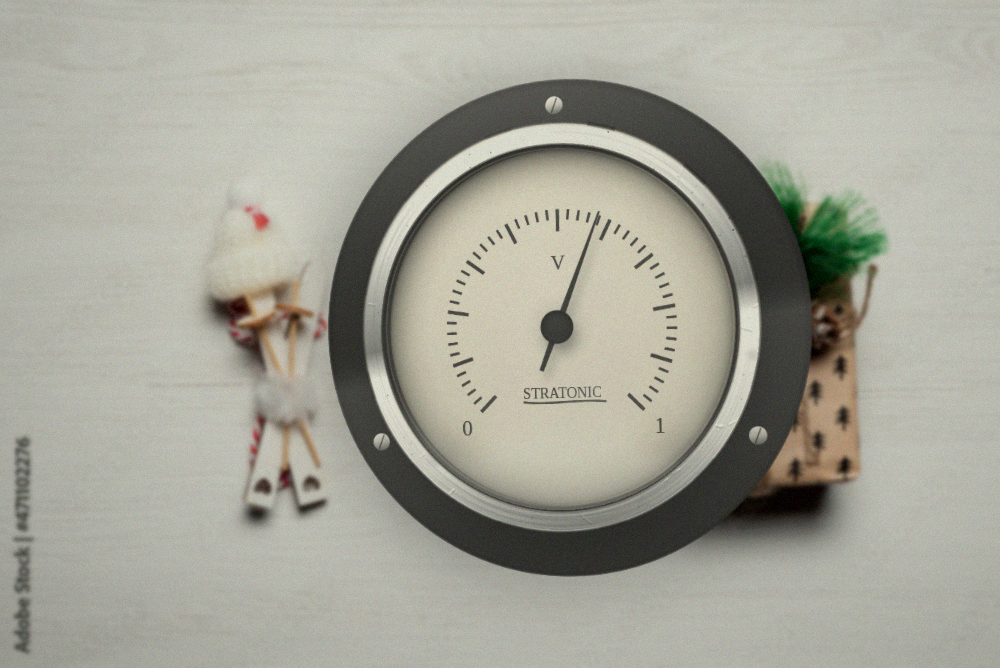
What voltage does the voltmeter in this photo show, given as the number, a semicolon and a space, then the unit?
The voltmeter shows 0.58; V
